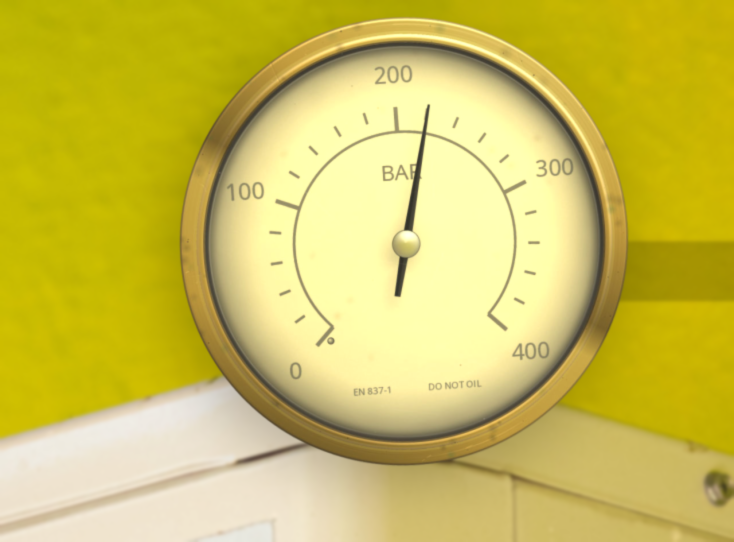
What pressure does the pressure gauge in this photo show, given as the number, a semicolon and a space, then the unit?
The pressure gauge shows 220; bar
